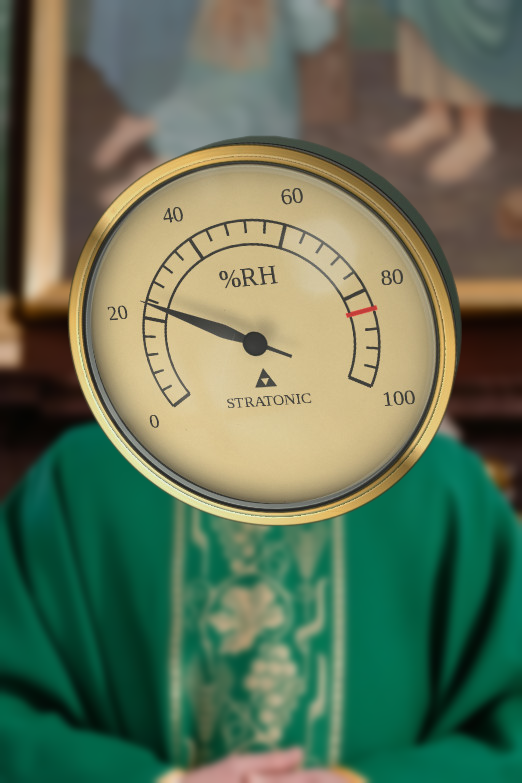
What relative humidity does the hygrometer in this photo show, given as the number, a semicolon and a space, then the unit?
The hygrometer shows 24; %
